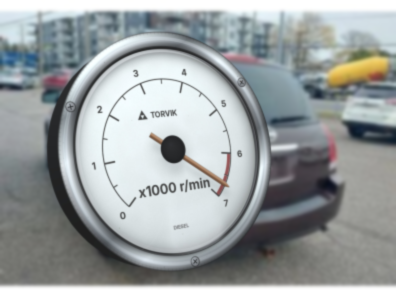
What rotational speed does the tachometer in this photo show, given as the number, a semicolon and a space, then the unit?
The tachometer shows 6750; rpm
